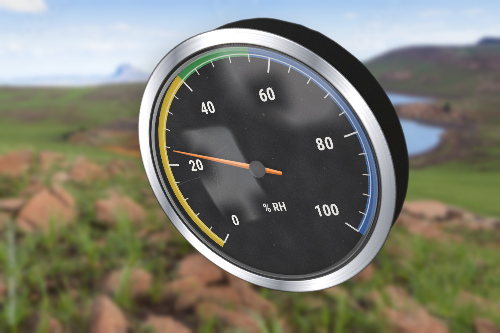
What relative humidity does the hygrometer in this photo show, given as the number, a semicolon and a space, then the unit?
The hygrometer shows 24; %
